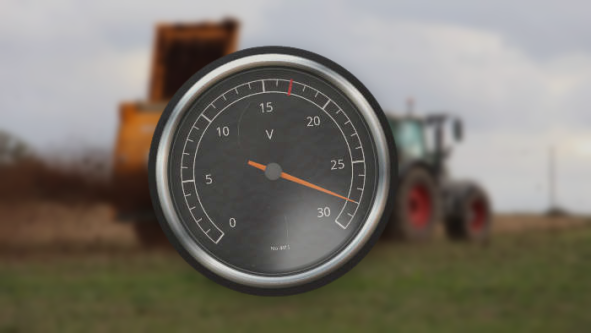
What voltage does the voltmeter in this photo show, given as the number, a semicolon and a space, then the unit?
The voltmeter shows 28; V
